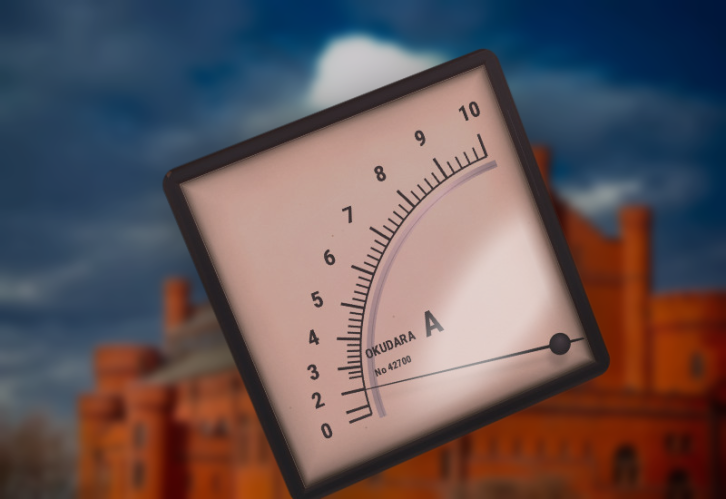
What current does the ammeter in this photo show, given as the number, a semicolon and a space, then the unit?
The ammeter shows 2; A
